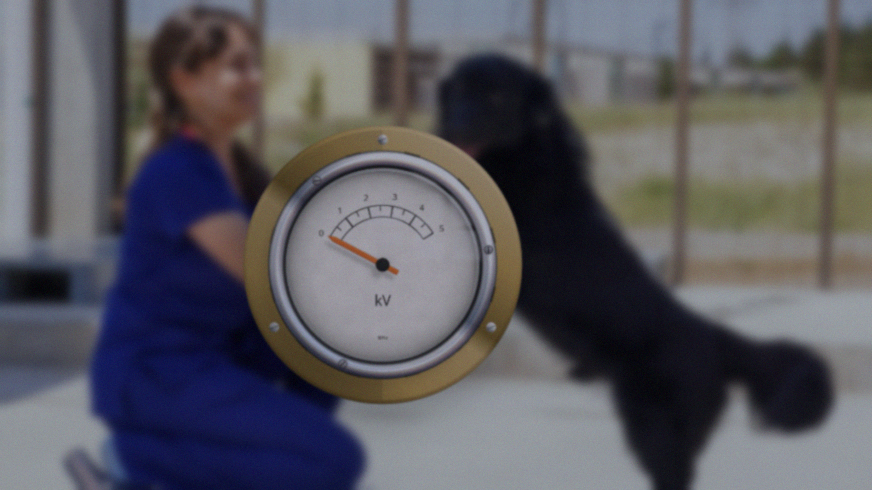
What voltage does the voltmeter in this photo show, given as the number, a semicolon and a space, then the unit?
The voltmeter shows 0; kV
